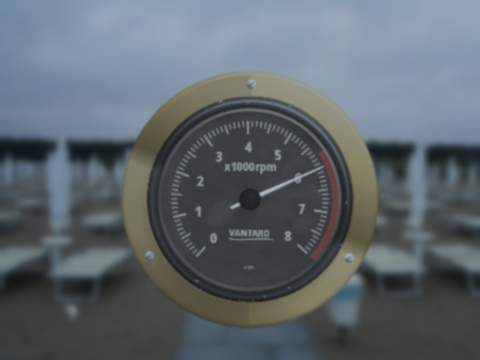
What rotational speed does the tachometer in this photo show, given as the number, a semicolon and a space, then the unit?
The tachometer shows 6000; rpm
